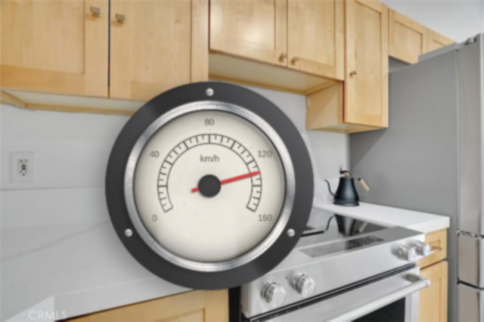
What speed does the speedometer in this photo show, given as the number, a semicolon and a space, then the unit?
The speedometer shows 130; km/h
